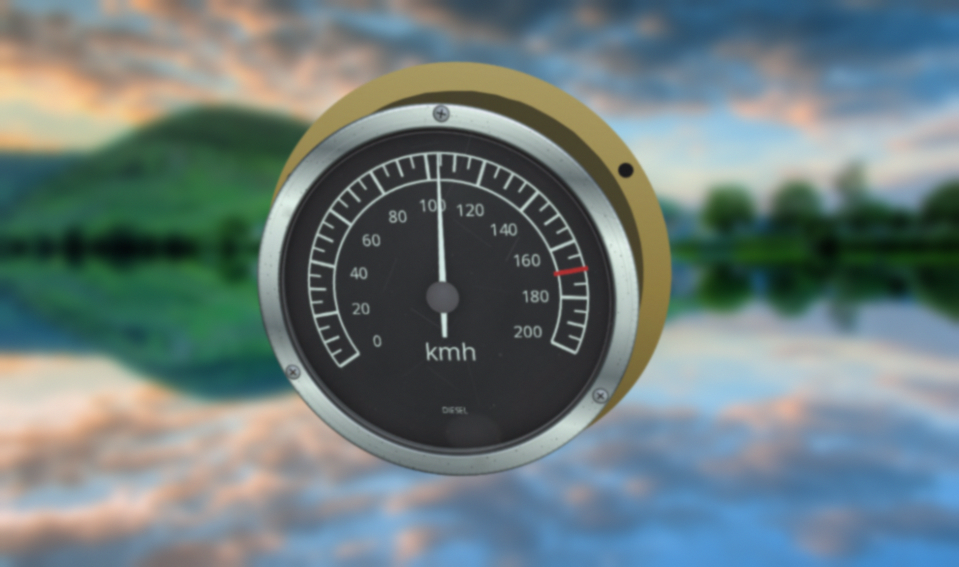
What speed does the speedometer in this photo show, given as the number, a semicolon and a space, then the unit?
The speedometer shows 105; km/h
